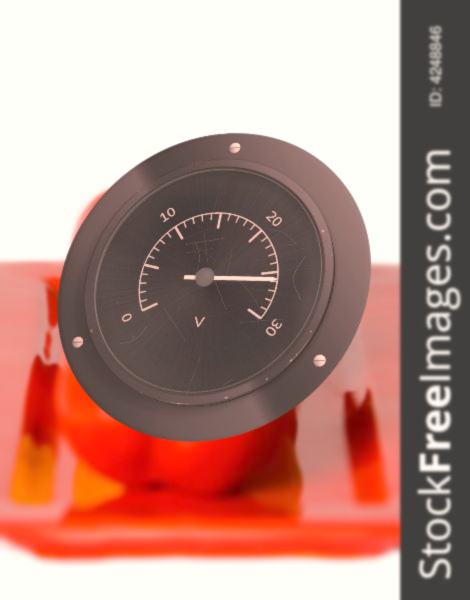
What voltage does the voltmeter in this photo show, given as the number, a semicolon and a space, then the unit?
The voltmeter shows 26; V
